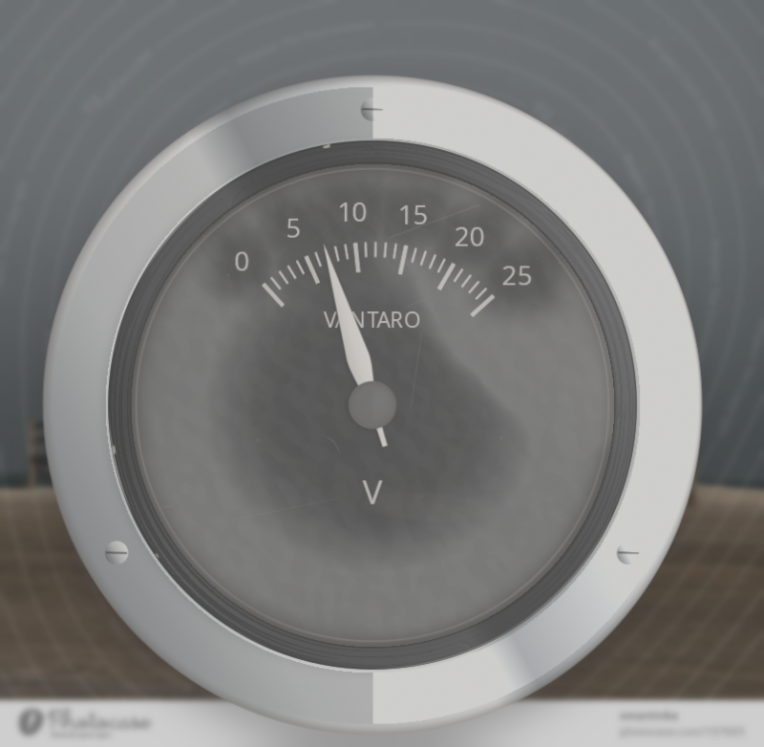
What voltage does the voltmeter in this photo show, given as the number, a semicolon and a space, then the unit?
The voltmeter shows 7; V
